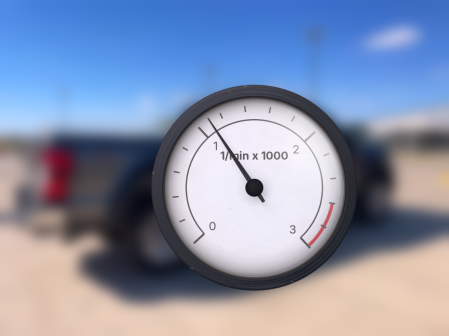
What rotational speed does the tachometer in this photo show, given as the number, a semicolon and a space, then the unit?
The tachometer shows 1100; rpm
